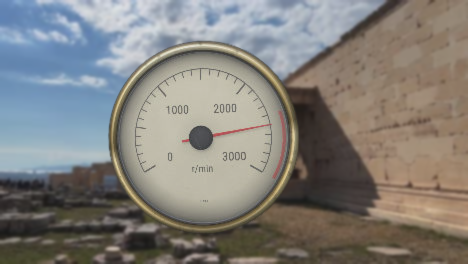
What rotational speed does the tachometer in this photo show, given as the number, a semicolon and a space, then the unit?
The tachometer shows 2500; rpm
